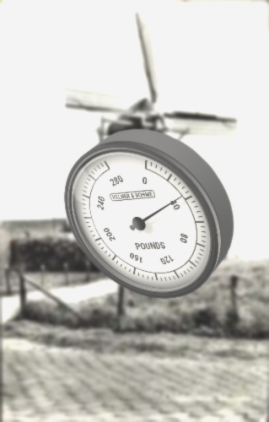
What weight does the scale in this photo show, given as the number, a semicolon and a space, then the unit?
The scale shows 36; lb
